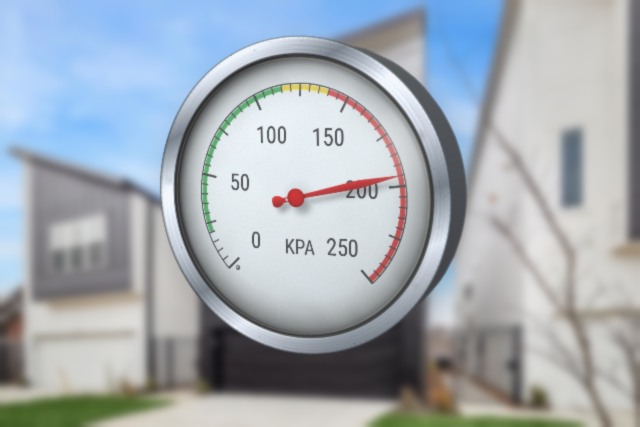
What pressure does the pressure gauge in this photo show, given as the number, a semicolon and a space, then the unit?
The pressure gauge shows 195; kPa
